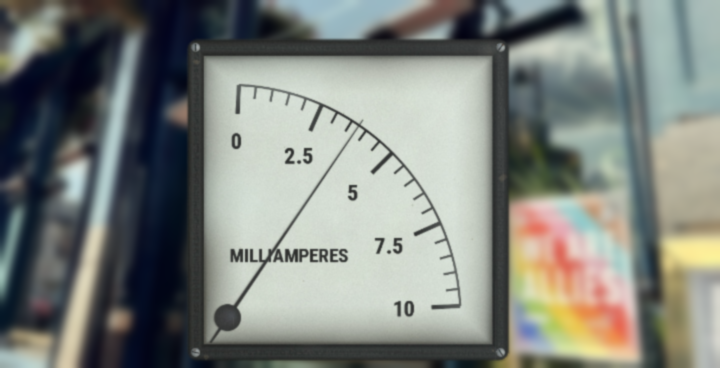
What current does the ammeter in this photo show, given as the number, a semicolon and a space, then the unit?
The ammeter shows 3.75; mA
